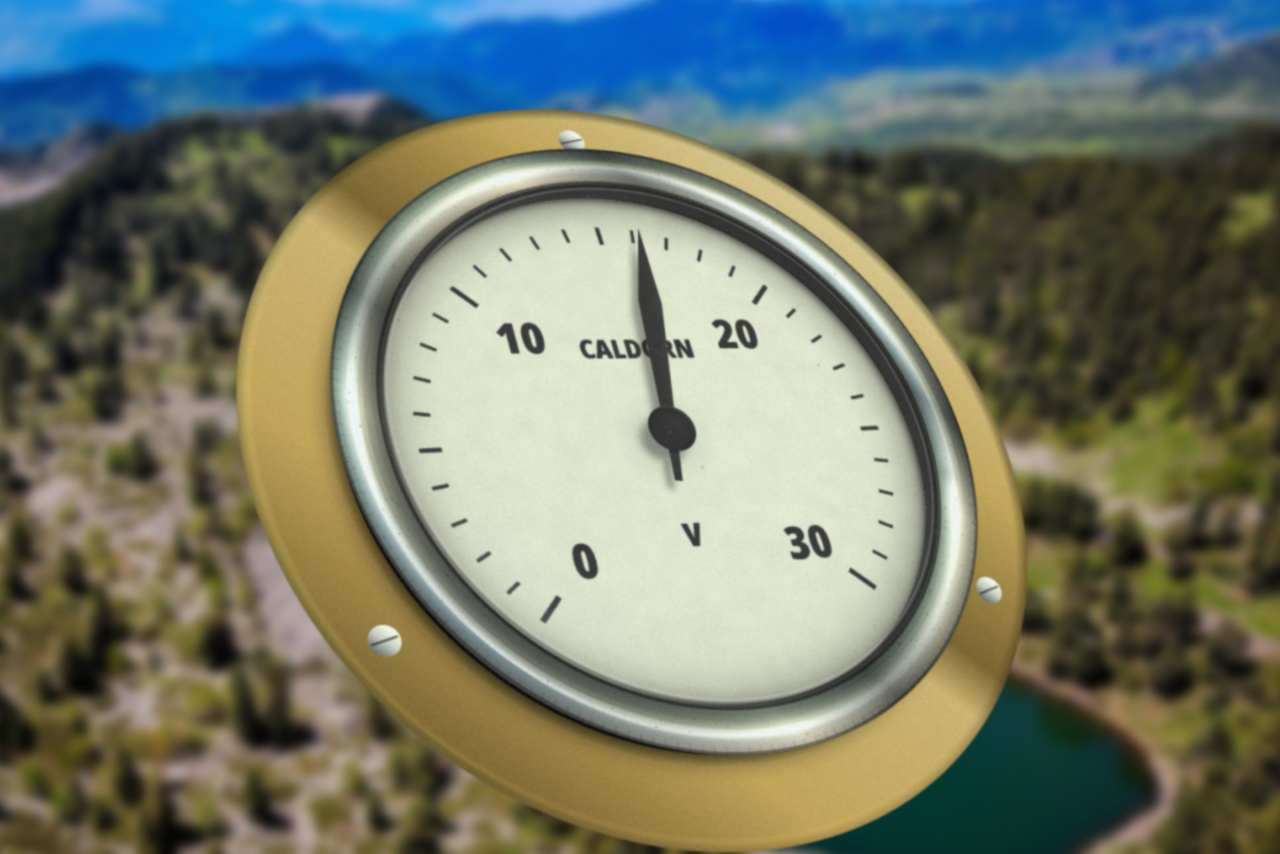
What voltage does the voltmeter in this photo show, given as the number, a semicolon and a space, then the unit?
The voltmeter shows 16; V
